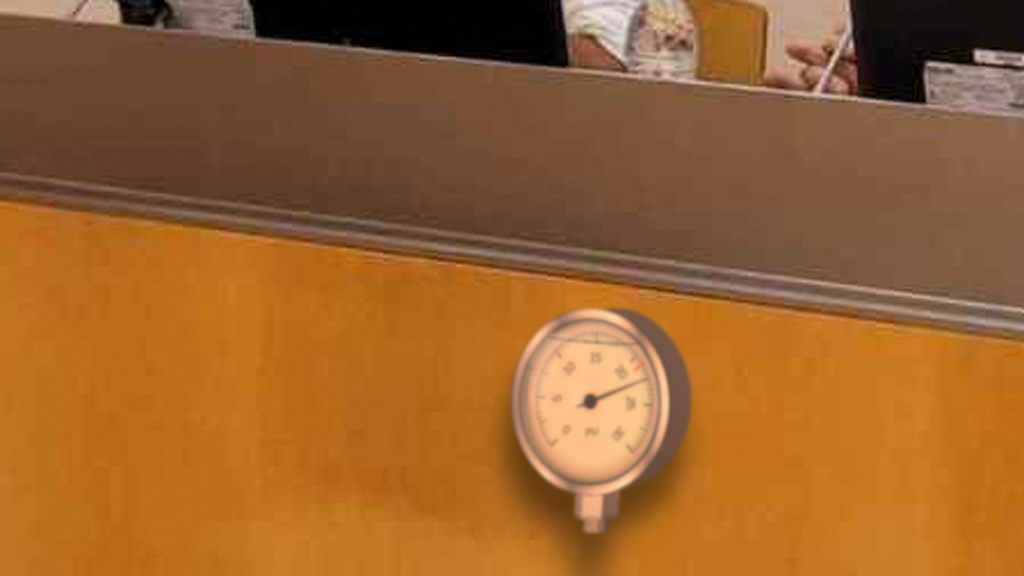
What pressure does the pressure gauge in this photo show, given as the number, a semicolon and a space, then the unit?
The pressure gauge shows 22.5; psi
